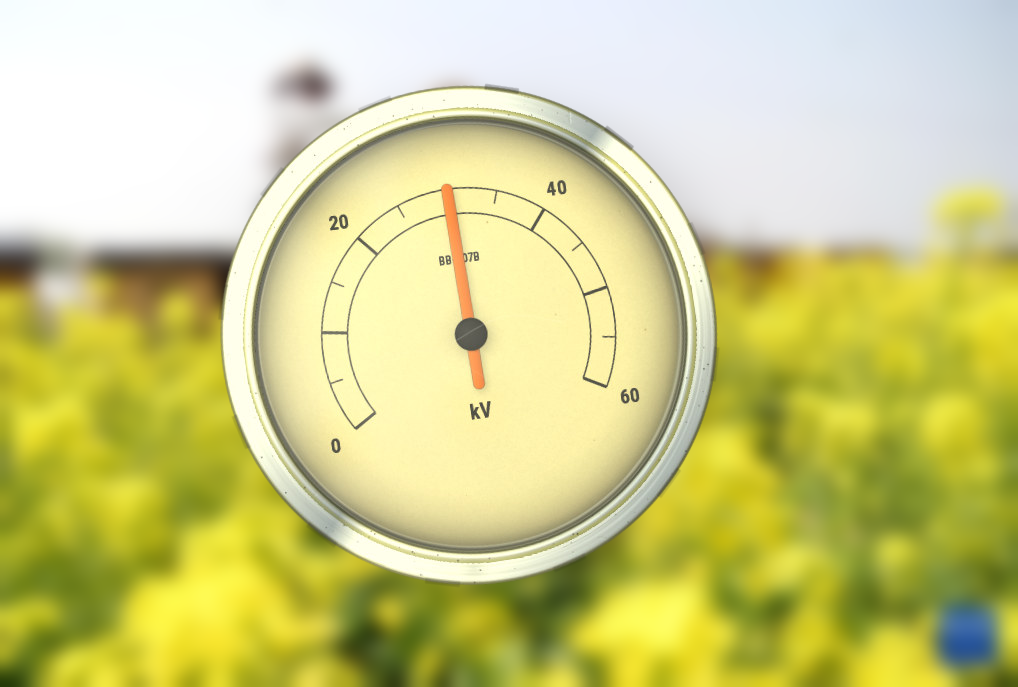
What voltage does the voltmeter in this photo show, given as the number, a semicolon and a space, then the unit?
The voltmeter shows 30; kV
